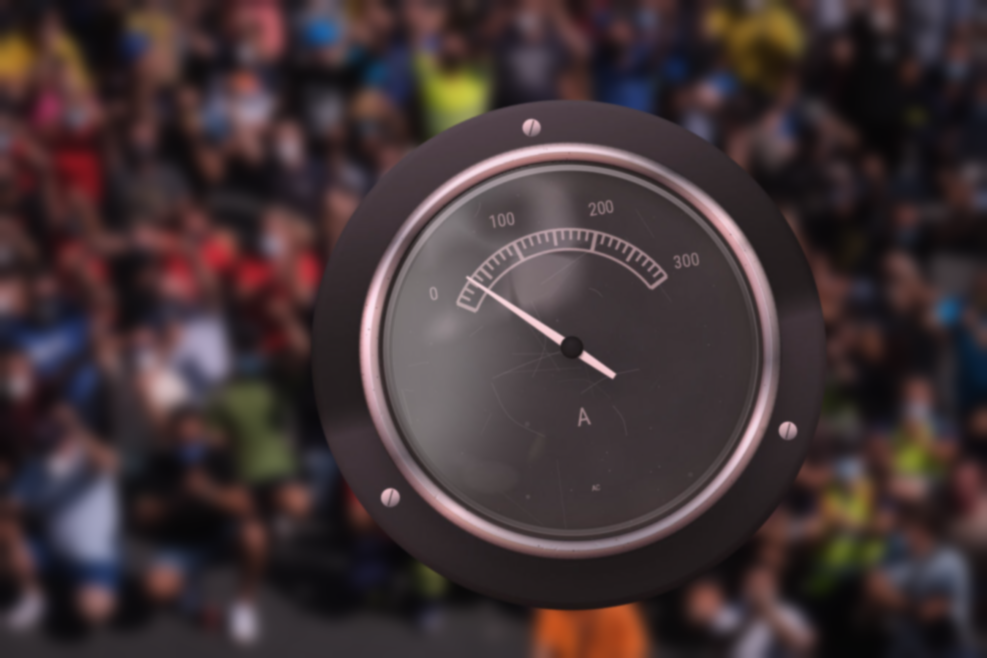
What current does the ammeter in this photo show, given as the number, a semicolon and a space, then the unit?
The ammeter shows 30; A
